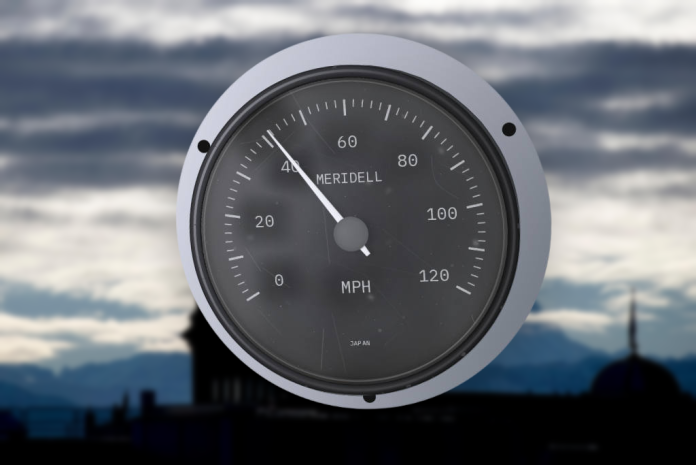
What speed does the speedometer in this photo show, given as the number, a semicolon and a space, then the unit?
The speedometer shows 42; mph
